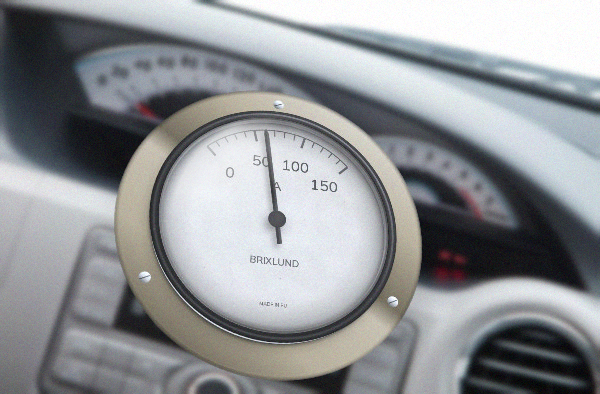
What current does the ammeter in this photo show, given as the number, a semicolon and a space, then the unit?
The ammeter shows 60; A
